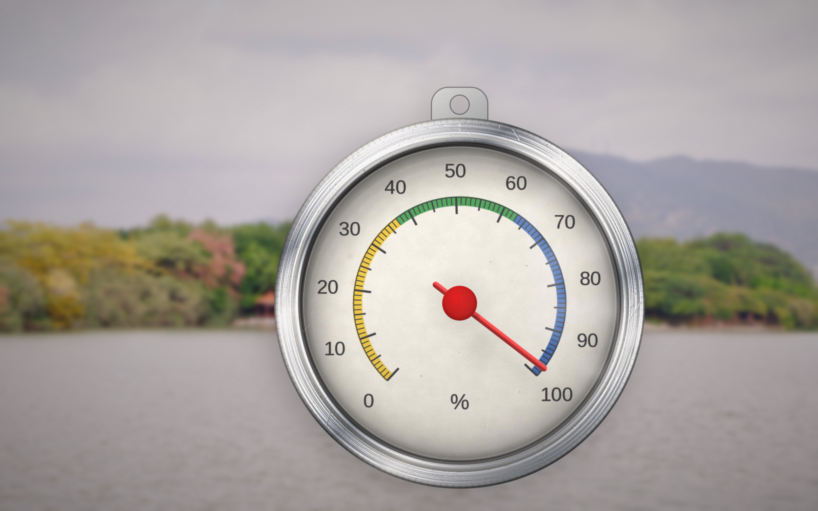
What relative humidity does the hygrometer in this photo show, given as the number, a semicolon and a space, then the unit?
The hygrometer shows 98; %
